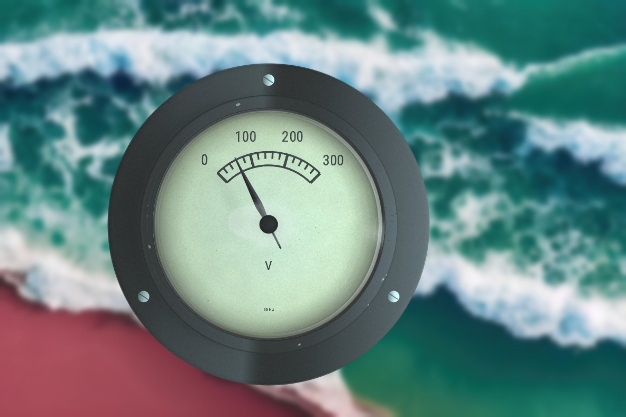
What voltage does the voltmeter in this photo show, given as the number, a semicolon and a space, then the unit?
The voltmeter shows 60; V
